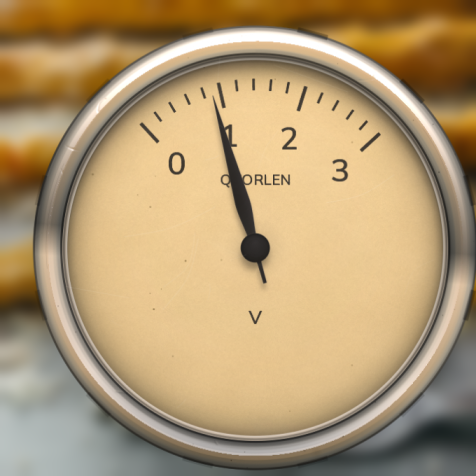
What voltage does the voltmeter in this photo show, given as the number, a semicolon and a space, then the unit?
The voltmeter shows 0.9; V
